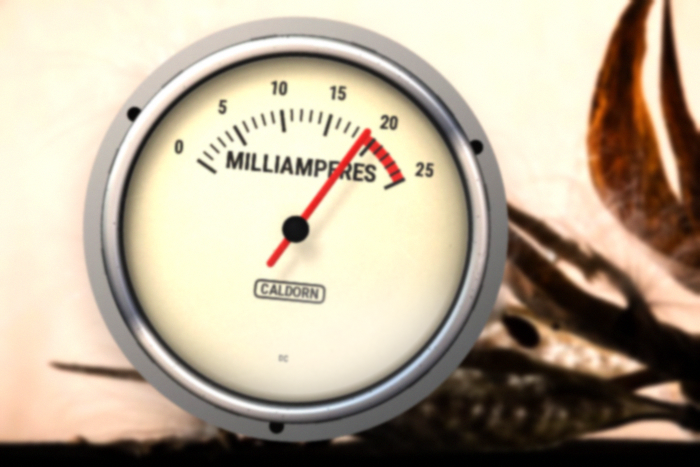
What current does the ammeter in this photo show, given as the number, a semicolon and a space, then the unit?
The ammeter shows 19; mA
